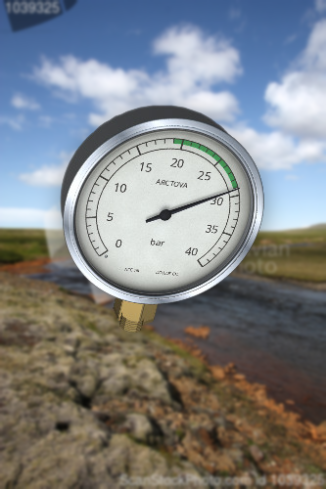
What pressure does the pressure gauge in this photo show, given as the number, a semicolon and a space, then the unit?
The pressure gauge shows 29; bar
